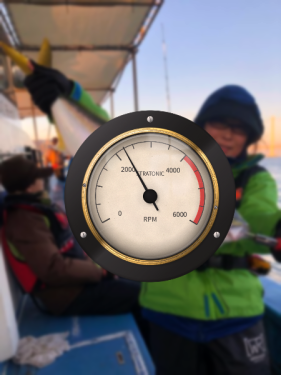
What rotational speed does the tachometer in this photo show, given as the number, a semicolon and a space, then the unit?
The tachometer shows 2250; rpm
